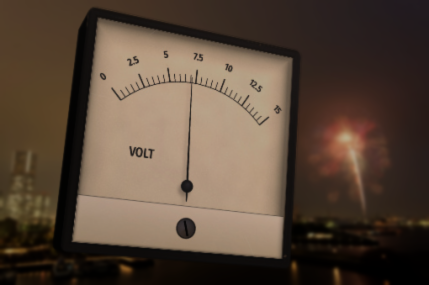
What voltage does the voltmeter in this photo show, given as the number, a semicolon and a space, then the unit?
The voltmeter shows 7; V
